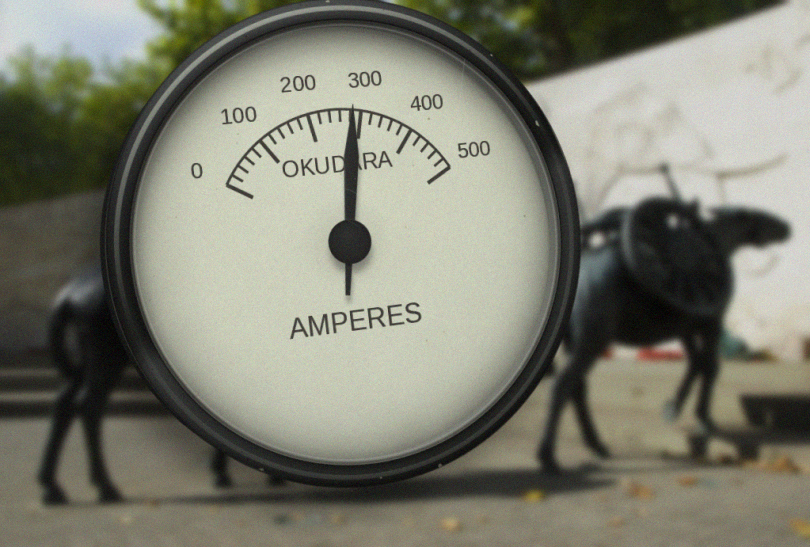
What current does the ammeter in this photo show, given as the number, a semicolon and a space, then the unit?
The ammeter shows 280; A
